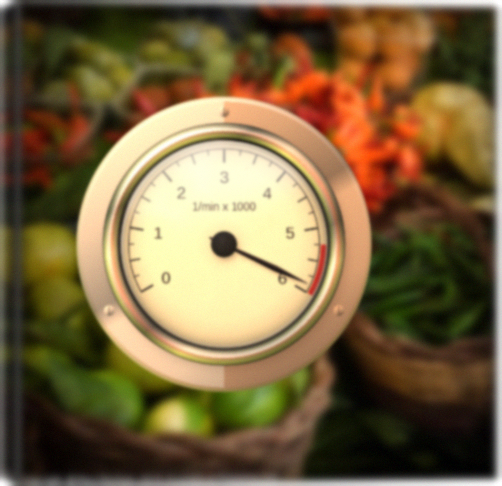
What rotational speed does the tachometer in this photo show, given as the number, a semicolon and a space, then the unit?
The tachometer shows 5875; rpm
